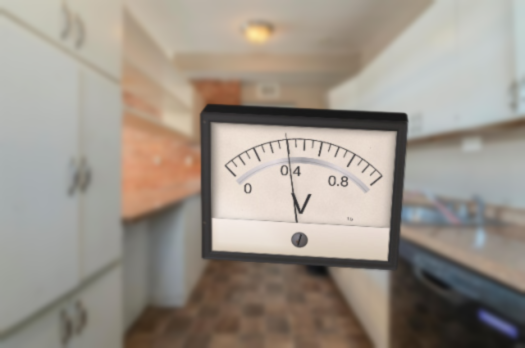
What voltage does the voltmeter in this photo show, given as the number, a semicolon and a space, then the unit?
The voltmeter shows 0.4; V
